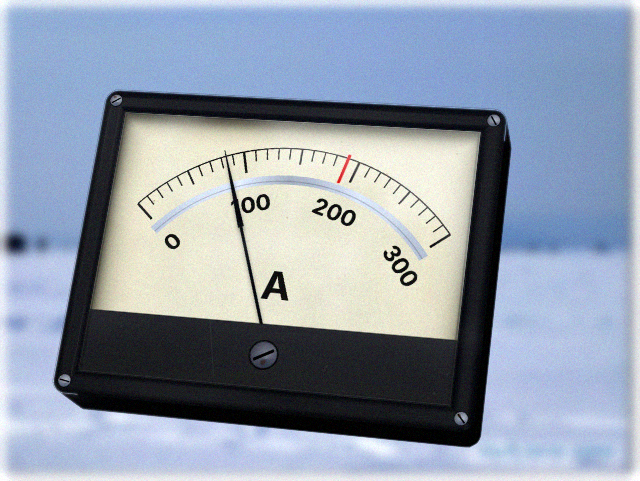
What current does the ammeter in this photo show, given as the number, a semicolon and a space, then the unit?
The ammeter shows 85; A
